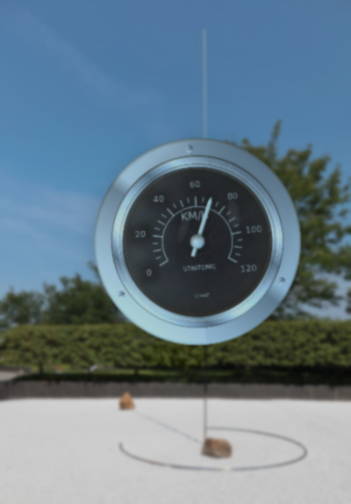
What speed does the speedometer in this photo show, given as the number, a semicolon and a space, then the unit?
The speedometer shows 70; km/h
